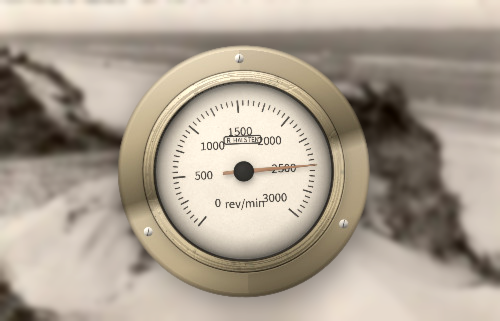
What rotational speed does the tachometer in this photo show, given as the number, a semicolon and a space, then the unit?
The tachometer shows 2500; rpm
